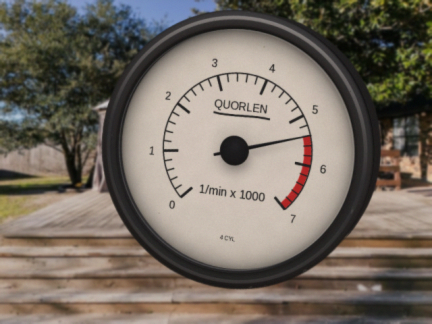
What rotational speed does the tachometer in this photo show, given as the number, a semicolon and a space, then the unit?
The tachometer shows 5400; rpm
